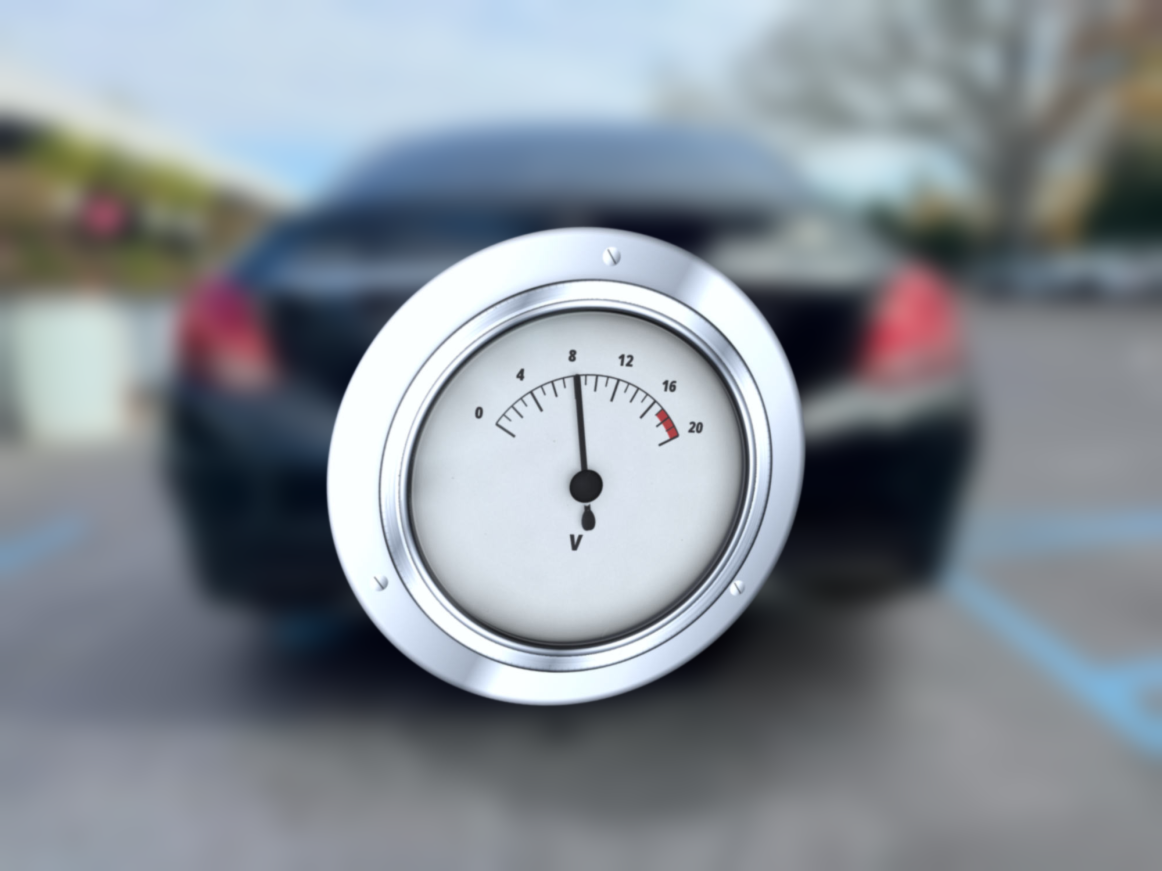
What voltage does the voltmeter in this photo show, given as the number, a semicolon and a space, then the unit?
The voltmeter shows 8; V
